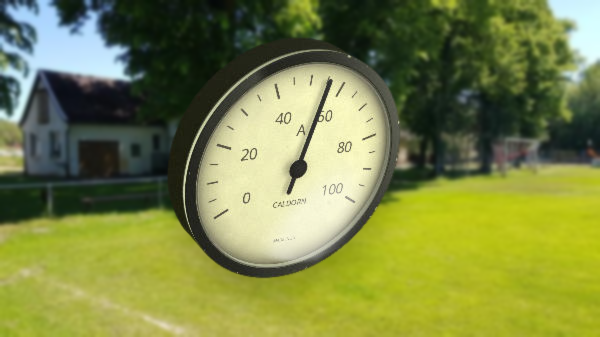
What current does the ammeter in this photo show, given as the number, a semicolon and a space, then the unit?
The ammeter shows 55; A
